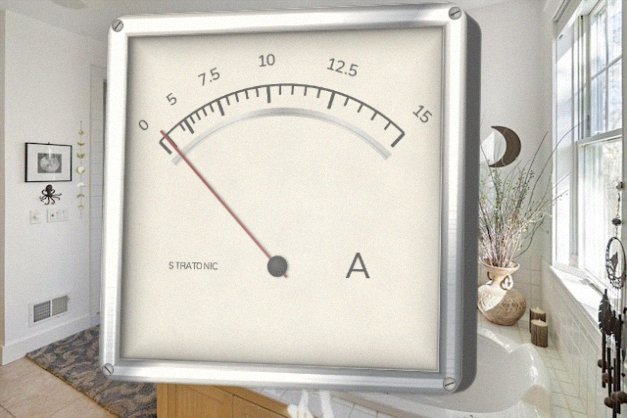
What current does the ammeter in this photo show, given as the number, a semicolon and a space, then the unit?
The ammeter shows 2.5; A
